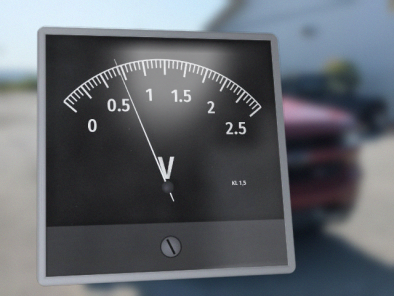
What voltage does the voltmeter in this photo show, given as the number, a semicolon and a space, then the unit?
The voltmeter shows 0.7; V
